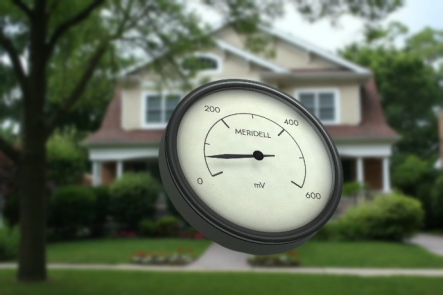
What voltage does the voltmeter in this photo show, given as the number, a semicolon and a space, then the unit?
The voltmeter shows 50; mV
